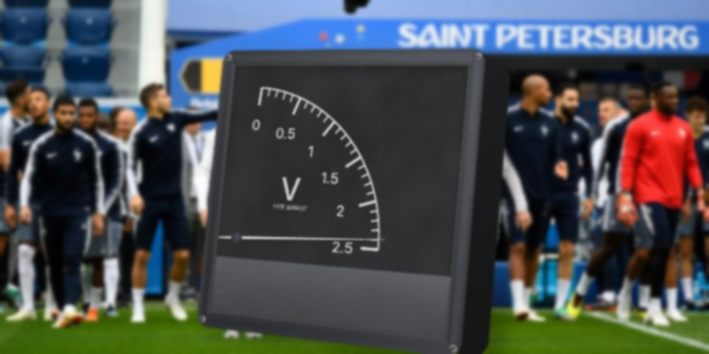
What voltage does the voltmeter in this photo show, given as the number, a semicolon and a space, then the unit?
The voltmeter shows 2.4; V
